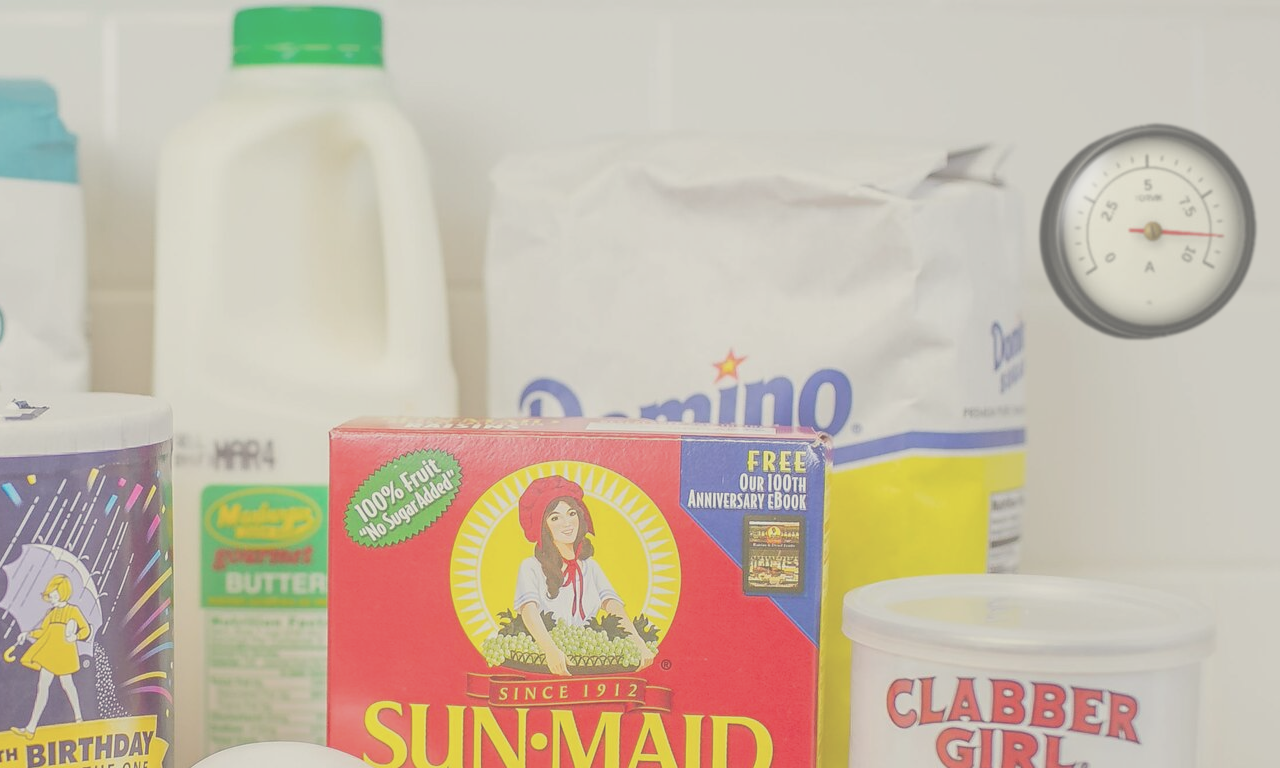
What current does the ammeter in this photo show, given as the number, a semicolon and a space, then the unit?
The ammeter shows 9; A
